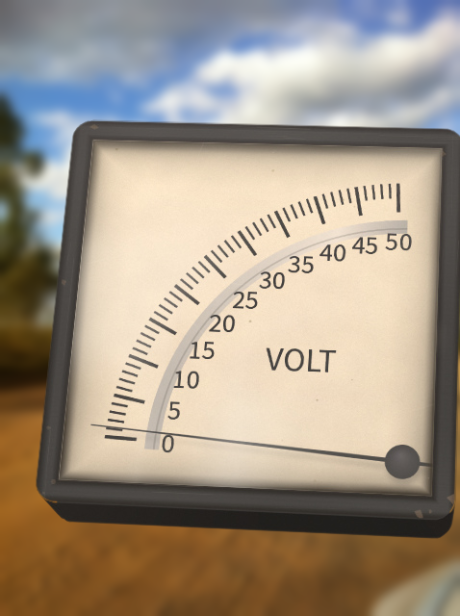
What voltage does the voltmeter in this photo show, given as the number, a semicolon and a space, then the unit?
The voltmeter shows 1; V
